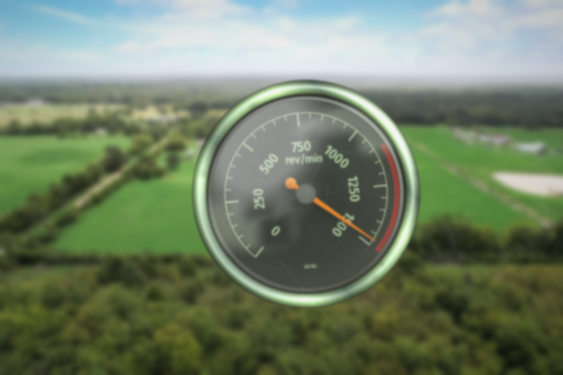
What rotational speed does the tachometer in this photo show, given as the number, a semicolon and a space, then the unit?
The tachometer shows 1475; rpm
